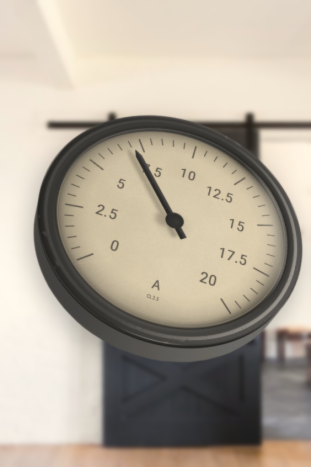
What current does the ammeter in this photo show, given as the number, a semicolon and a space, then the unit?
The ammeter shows 7; A
